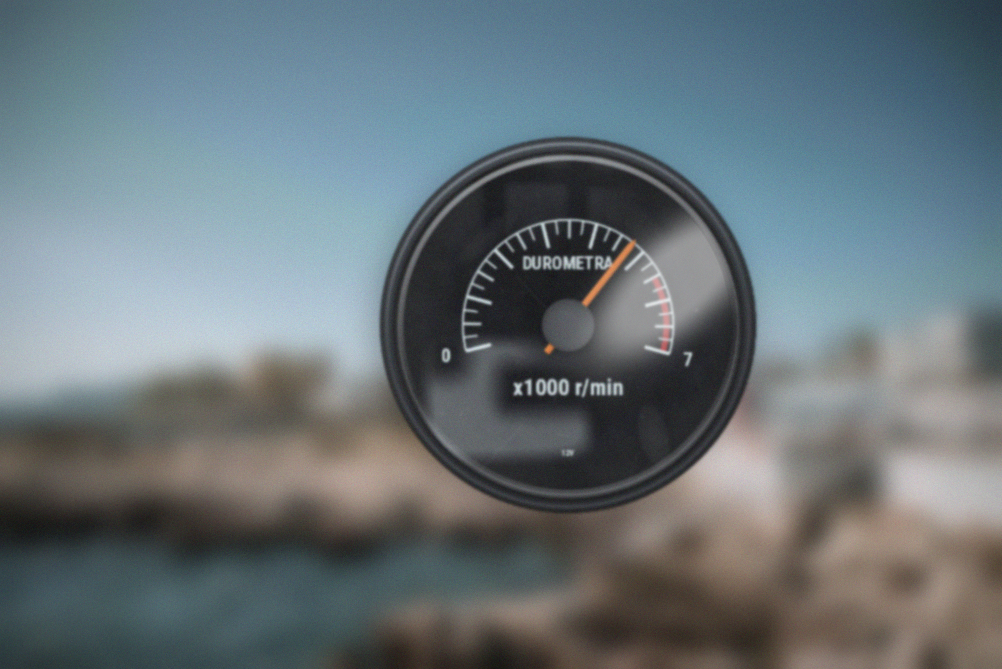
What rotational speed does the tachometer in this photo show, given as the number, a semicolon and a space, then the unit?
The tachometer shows 4750; rpm
